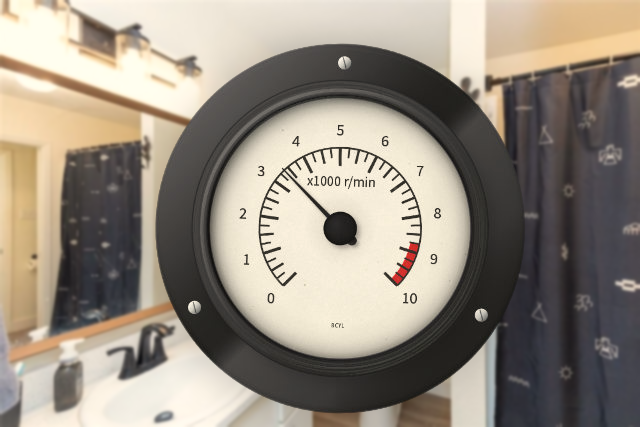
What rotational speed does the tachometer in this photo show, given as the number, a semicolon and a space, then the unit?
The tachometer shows 3375; rpm
